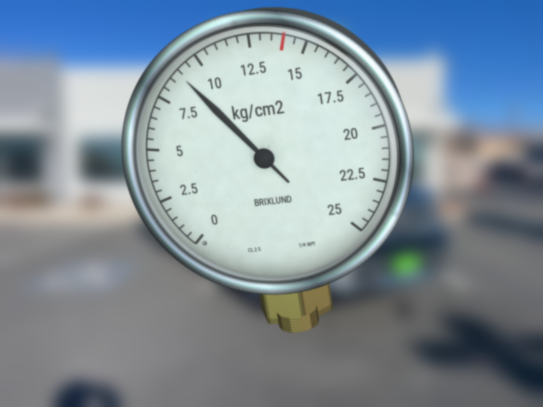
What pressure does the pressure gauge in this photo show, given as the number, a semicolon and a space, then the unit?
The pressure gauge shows 9; kg/cm²
